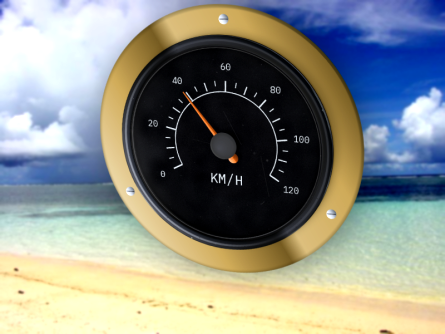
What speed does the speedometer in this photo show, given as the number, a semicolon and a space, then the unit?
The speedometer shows 40; km/h
